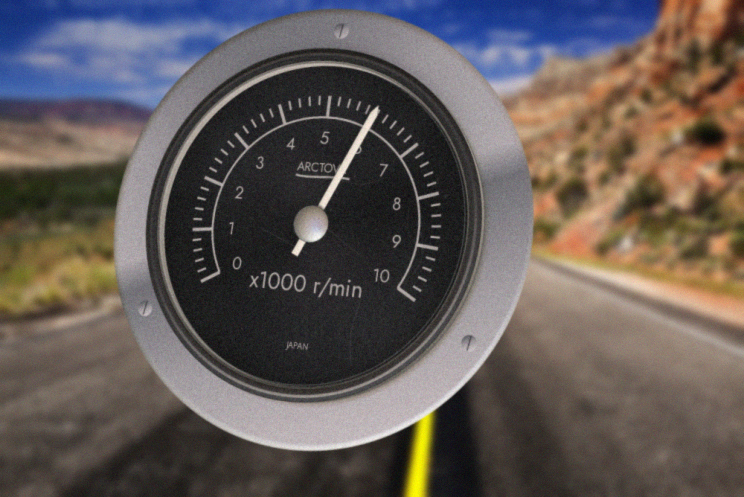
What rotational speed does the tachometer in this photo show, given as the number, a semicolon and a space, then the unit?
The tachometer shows 6000; rpm
